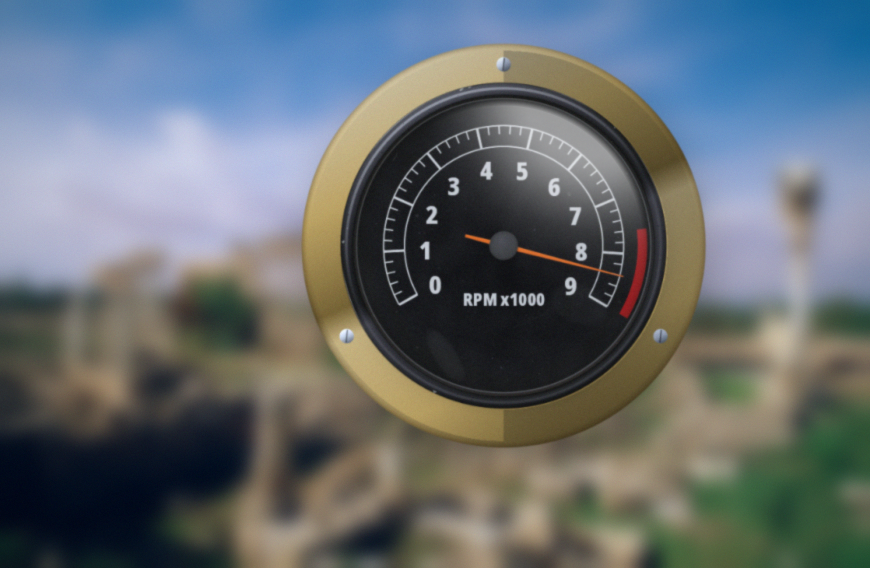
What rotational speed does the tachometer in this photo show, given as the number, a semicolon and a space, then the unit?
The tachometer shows 8400; rpm
